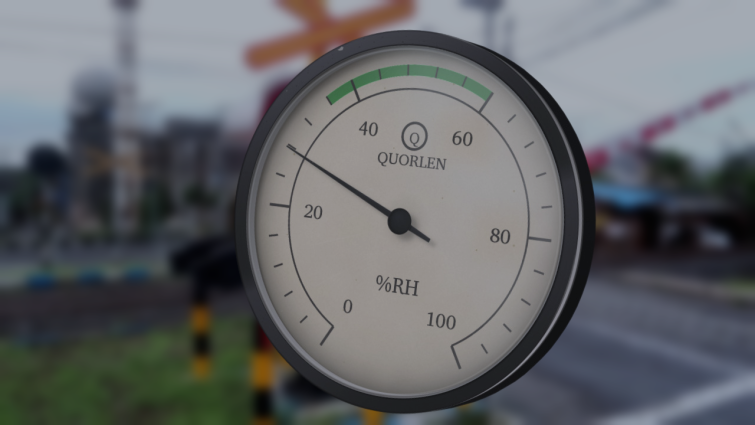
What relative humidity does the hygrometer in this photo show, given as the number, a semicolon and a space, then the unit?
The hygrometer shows 28; %
